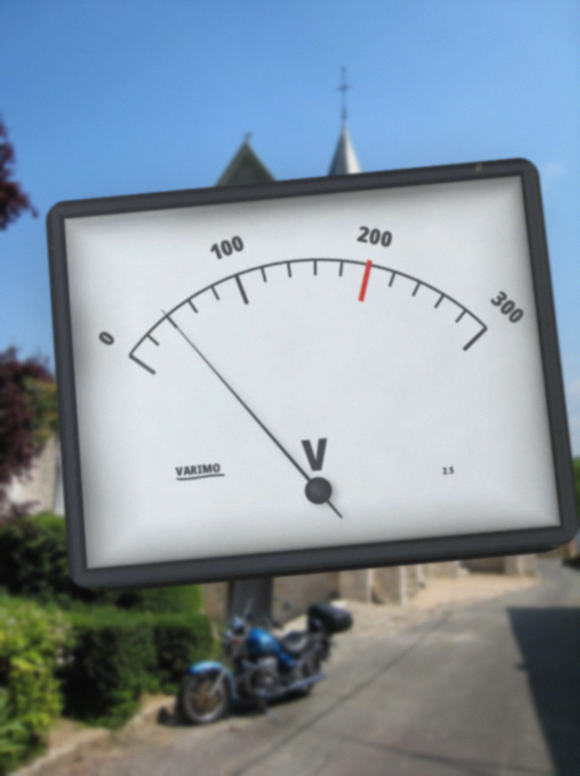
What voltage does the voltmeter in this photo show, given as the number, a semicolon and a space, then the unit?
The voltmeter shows 40; V
